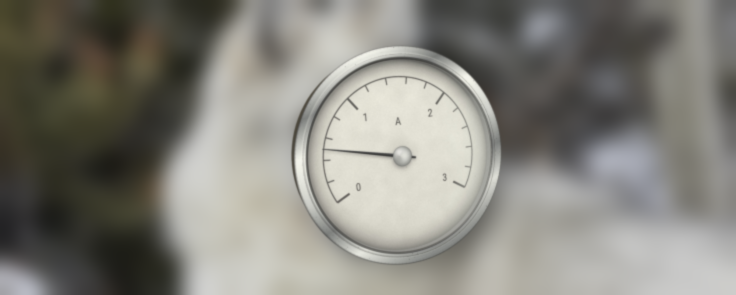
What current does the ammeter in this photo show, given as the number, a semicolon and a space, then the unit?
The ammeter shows 0.5; A
